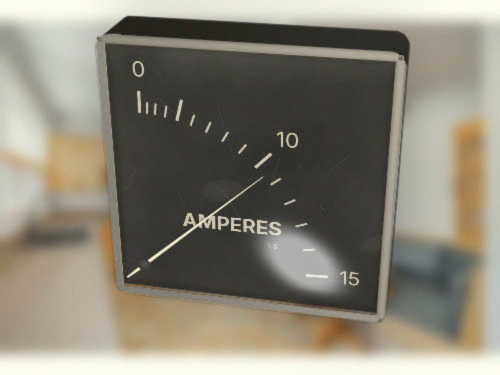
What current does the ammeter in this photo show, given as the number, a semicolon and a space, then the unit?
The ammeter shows 10.5; A
